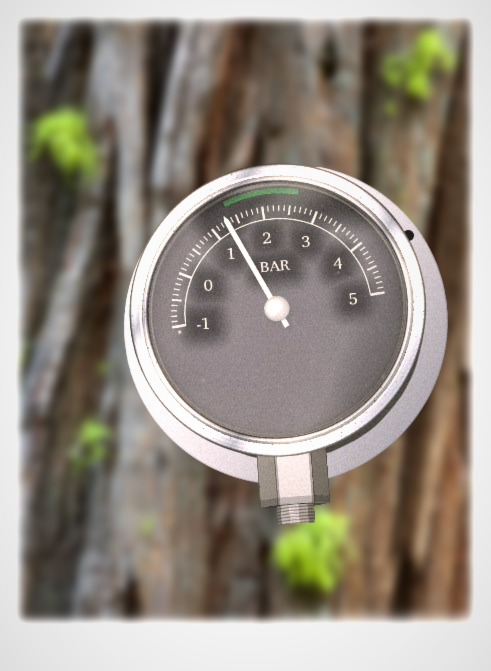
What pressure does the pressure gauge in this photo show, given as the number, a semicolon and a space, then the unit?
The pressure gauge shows 1.3; bar
